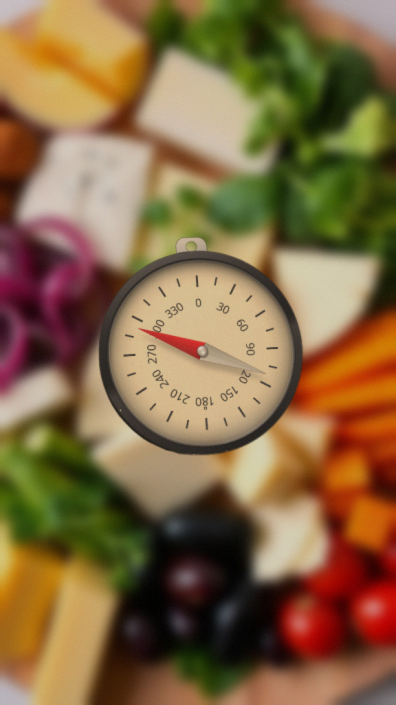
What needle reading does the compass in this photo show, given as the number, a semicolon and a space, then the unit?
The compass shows 292.5; °
